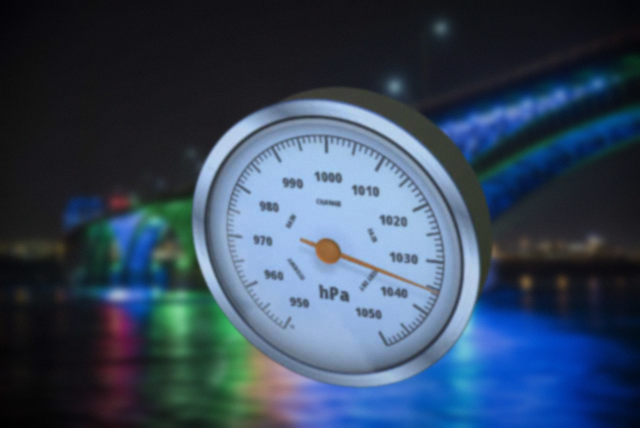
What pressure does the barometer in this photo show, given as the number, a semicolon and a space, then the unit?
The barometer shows 1035; hPa
